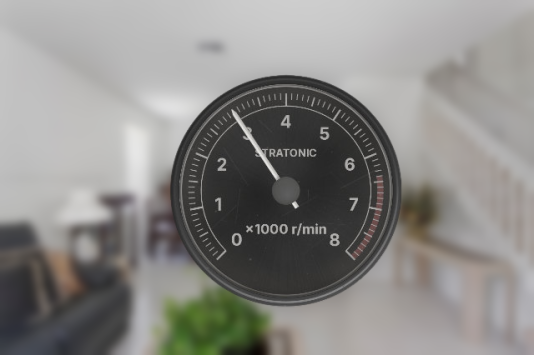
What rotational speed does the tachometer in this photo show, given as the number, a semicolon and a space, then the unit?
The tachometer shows 3000; rpm
